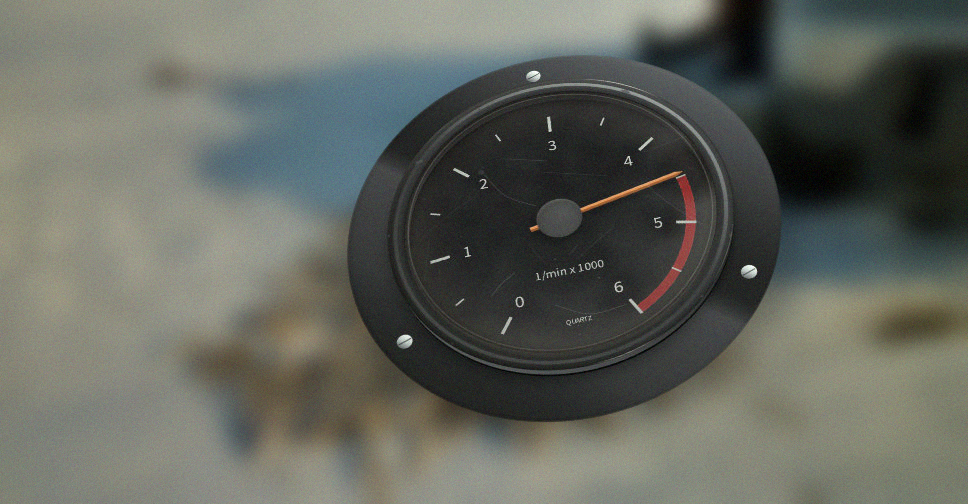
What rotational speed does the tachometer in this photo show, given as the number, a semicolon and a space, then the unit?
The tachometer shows 4500; rpm
